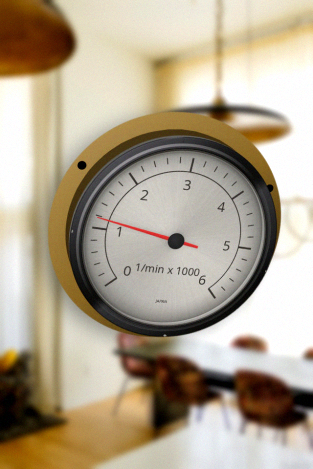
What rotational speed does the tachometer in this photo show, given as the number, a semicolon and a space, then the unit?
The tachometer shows 1200; rpm
